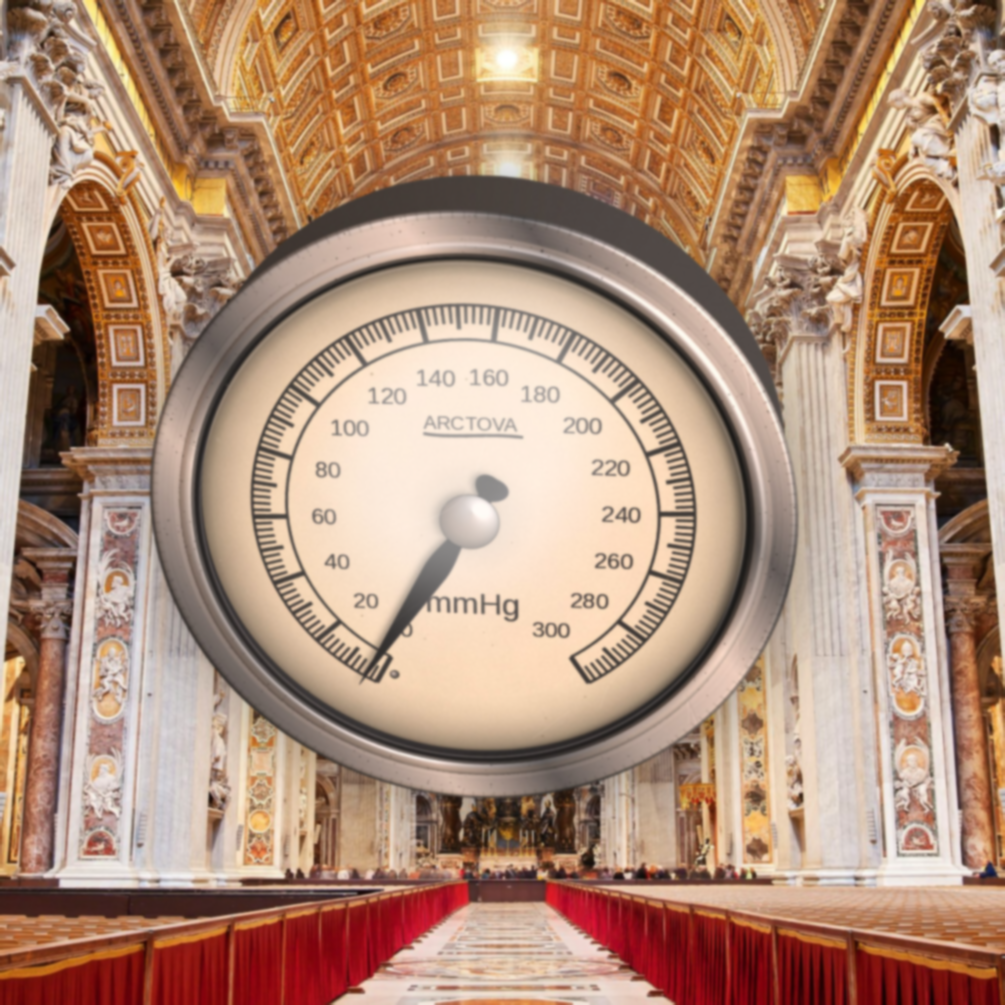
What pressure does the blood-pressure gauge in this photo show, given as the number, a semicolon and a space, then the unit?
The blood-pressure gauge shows 4; mmHg
